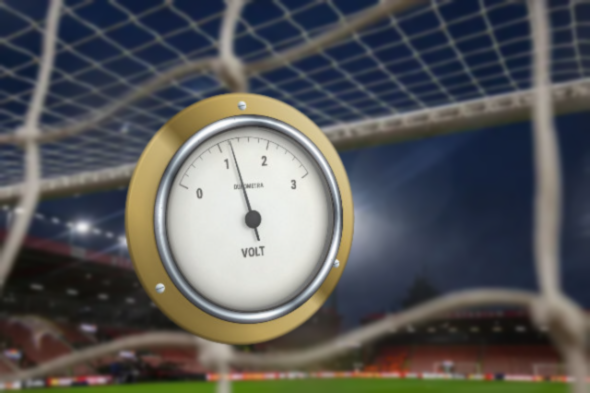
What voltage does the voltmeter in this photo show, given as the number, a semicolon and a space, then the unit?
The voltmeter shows 1.2; V
